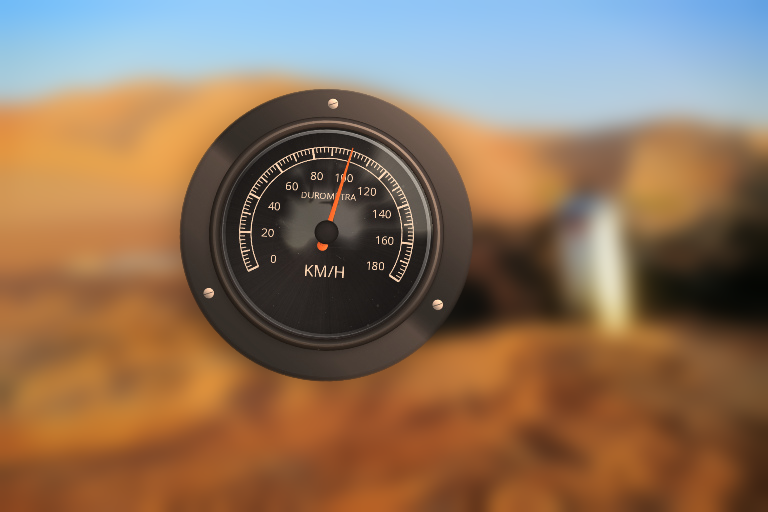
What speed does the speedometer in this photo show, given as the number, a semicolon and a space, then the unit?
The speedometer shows 100; km/h
